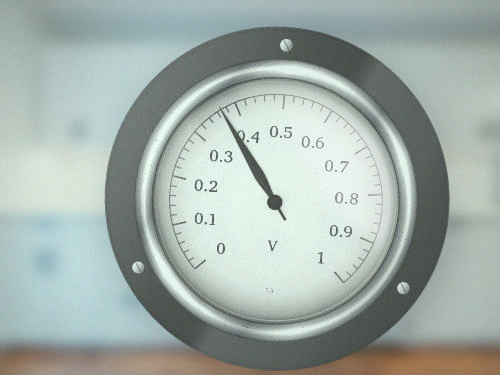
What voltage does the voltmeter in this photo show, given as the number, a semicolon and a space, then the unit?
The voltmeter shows 0.37; V
